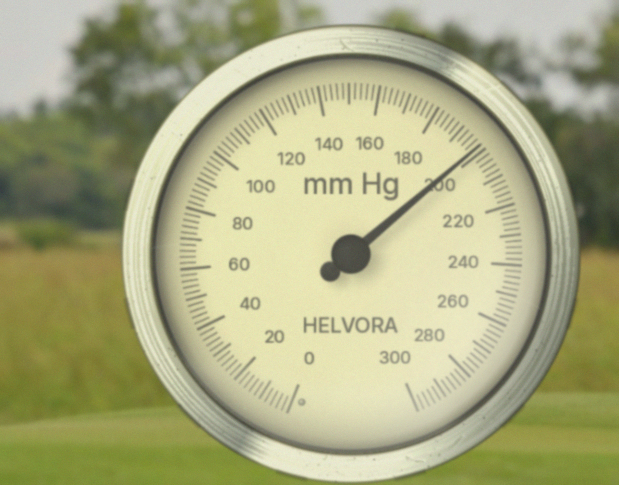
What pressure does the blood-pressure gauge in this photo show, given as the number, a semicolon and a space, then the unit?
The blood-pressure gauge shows 198; mmHg
